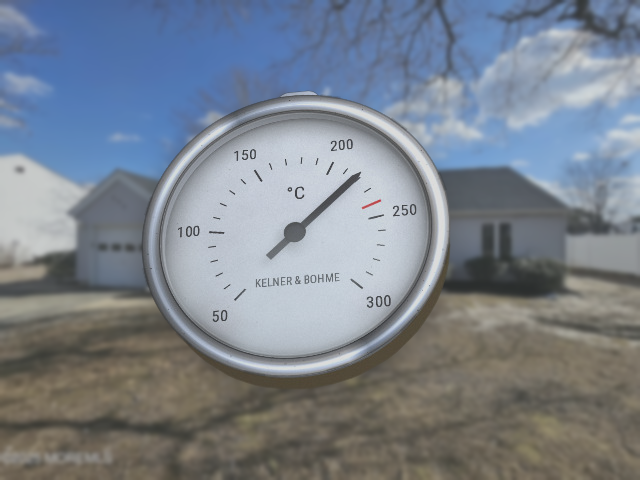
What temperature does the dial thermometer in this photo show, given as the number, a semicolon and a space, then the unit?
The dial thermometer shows 220; °C
